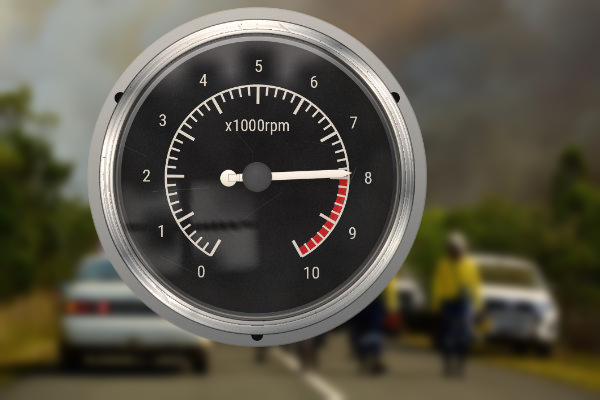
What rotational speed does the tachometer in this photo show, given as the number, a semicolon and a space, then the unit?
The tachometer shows 7900; rpm
